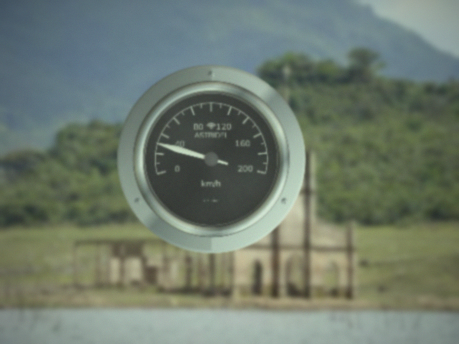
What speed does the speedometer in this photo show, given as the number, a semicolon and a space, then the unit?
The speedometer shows 30; km/h
